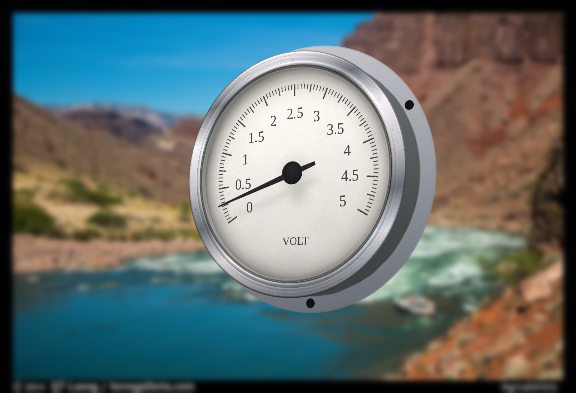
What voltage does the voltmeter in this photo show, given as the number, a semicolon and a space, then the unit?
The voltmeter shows 0.25; V
